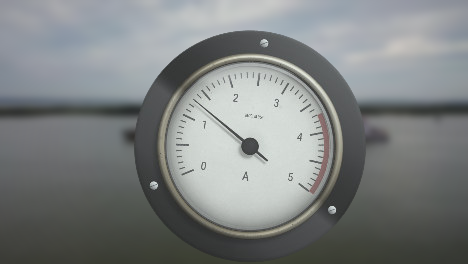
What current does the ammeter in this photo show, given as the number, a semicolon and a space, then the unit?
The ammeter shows 1.3; A
